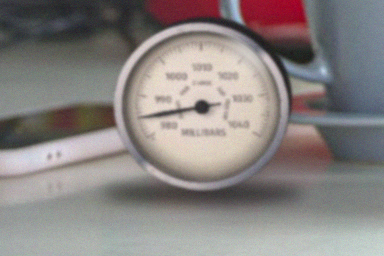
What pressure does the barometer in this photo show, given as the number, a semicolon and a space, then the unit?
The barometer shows 985; mbar
